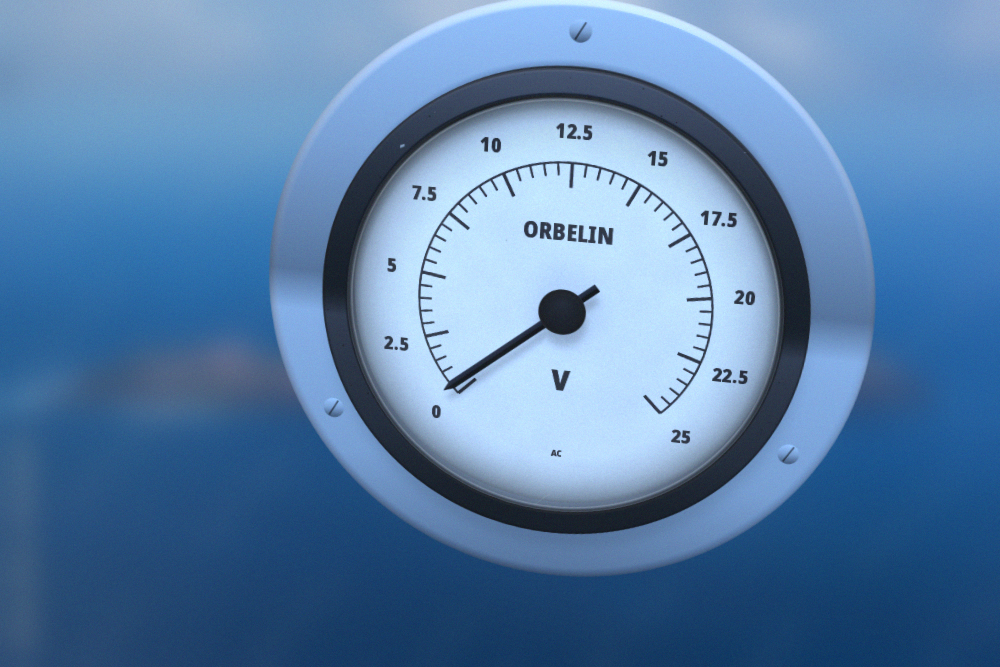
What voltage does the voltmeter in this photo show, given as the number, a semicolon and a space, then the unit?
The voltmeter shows 0.5; V
